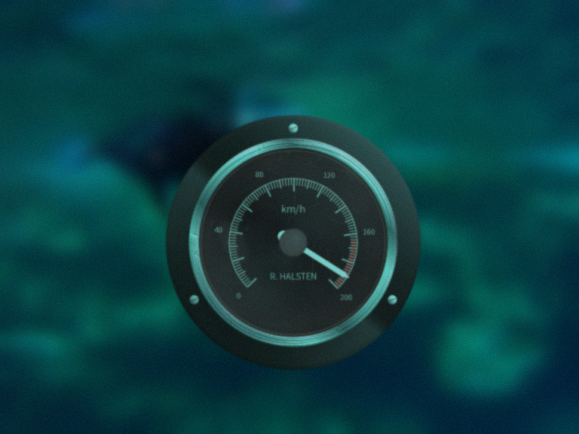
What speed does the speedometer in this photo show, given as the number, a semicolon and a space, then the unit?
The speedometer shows 190; km/h
